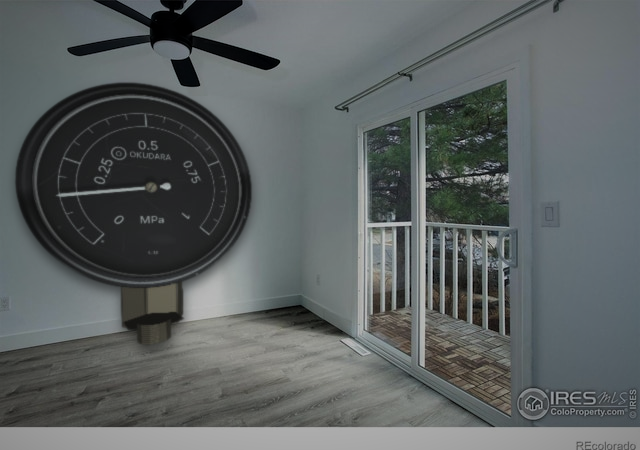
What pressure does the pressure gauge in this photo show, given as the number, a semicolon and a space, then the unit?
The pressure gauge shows 0.15; MPa
